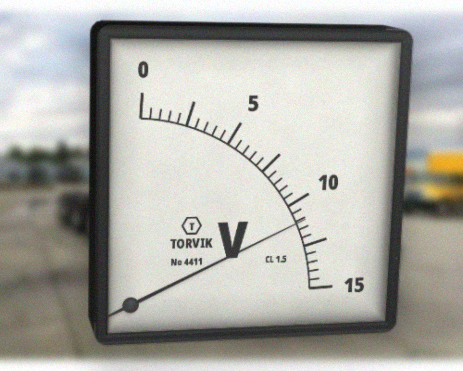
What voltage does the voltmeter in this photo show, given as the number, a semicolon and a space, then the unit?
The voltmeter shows 11; V
